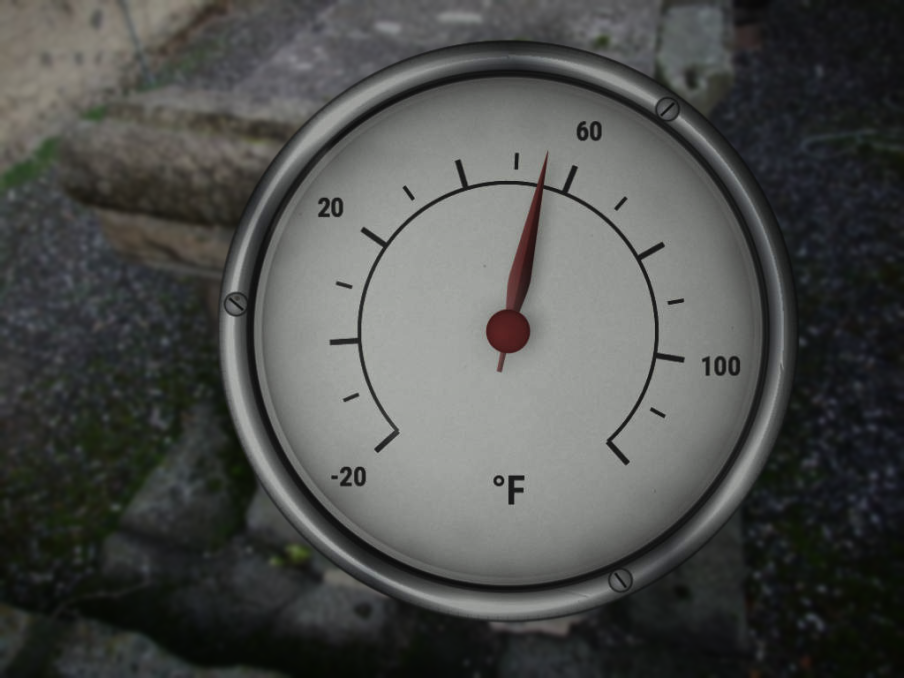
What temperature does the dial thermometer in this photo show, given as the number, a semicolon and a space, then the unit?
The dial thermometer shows 55; °F
